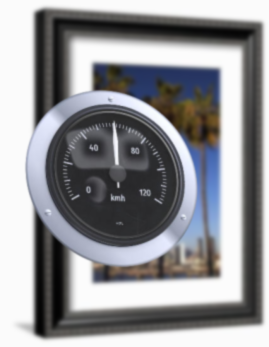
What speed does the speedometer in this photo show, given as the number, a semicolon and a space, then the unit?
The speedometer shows 60; km/h
